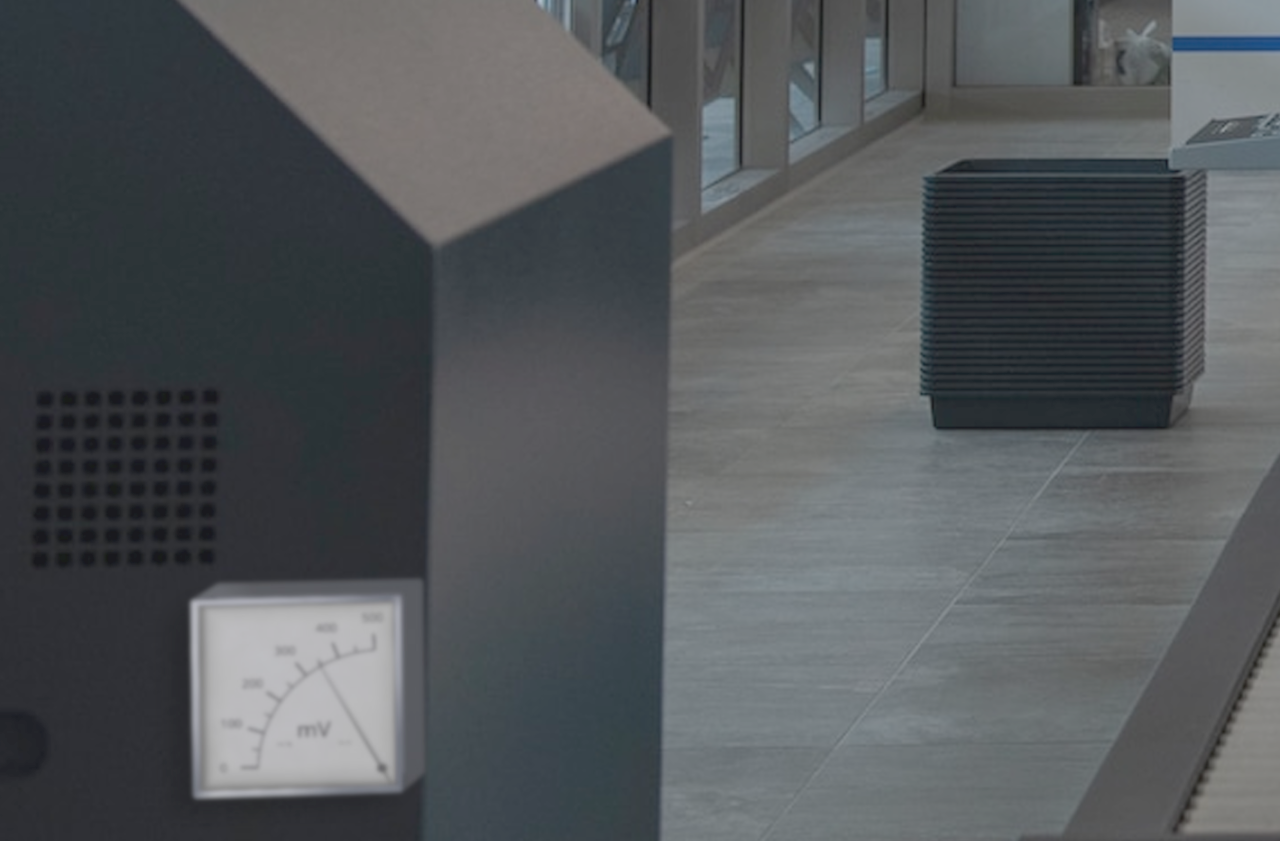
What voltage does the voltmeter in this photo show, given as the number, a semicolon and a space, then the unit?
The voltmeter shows 350; mV
